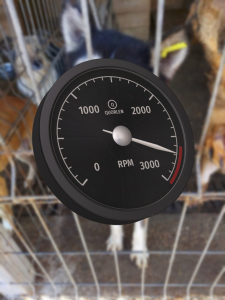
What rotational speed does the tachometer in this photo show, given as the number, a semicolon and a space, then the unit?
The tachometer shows 2700; rpm
